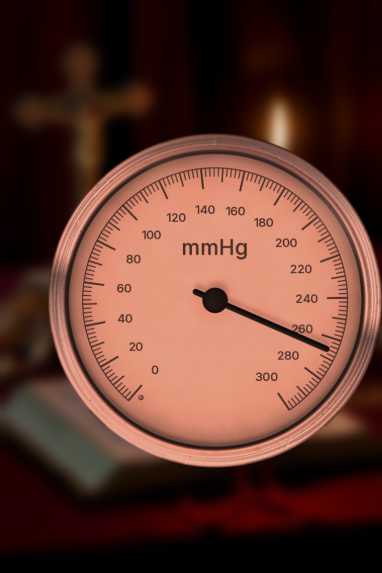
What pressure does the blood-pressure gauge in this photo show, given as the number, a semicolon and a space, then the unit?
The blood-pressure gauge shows 266; mmHg
